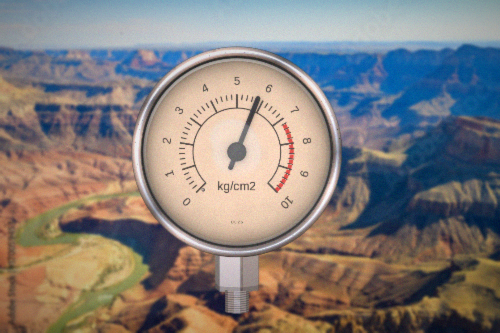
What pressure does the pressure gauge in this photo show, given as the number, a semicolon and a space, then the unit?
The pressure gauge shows 5.8; kg/cm²
